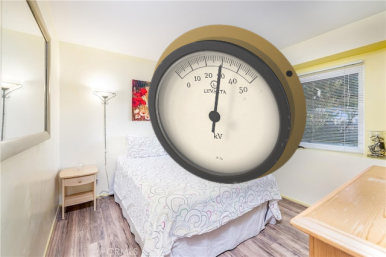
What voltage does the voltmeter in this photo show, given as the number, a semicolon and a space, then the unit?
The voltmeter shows 30; kV
